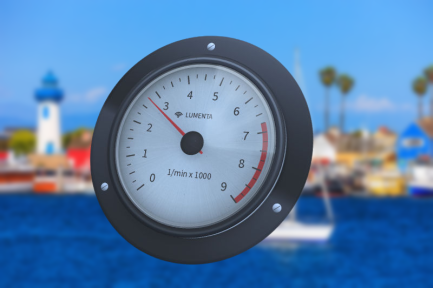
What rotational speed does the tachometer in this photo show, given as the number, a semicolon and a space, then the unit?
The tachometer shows 2750; rpm
